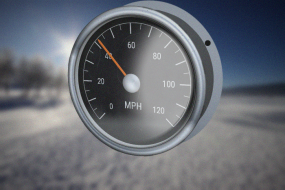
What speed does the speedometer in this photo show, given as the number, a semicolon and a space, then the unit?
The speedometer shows 42.5; mph
